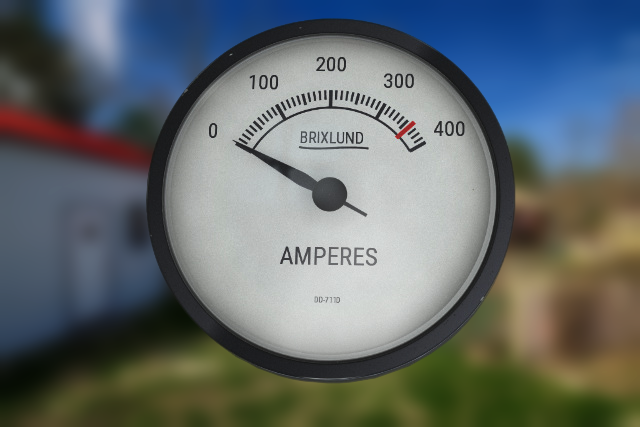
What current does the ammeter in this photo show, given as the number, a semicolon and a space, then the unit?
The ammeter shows 0; A
